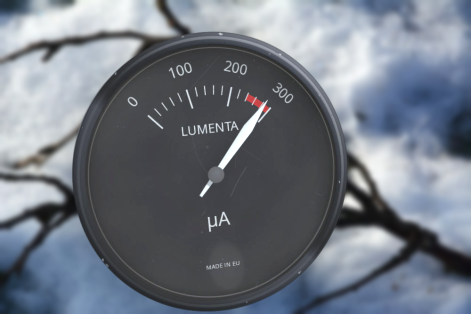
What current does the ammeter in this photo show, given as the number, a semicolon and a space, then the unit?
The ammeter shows 280; µA
